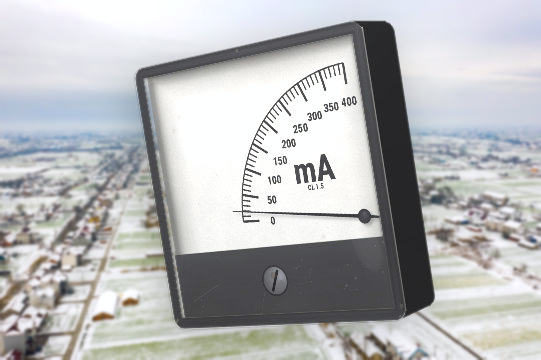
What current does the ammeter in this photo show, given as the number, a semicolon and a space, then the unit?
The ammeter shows 20; mA
